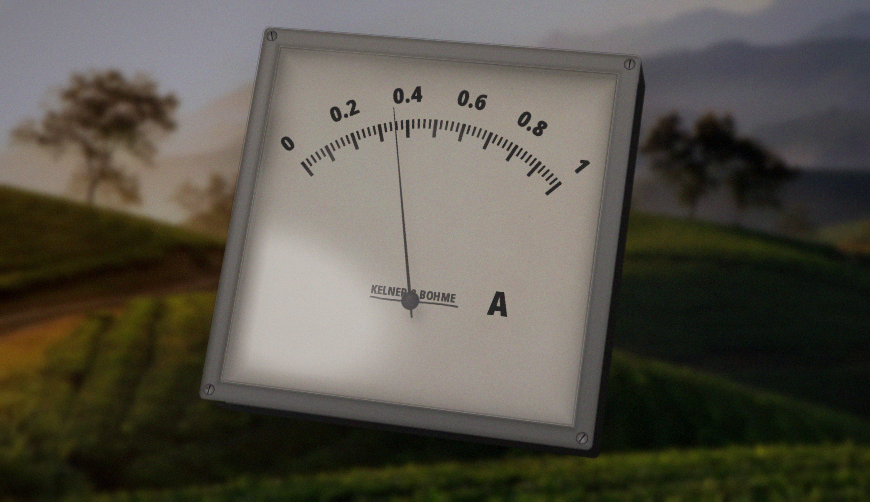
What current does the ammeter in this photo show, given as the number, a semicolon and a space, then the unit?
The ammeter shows 0.36; A
